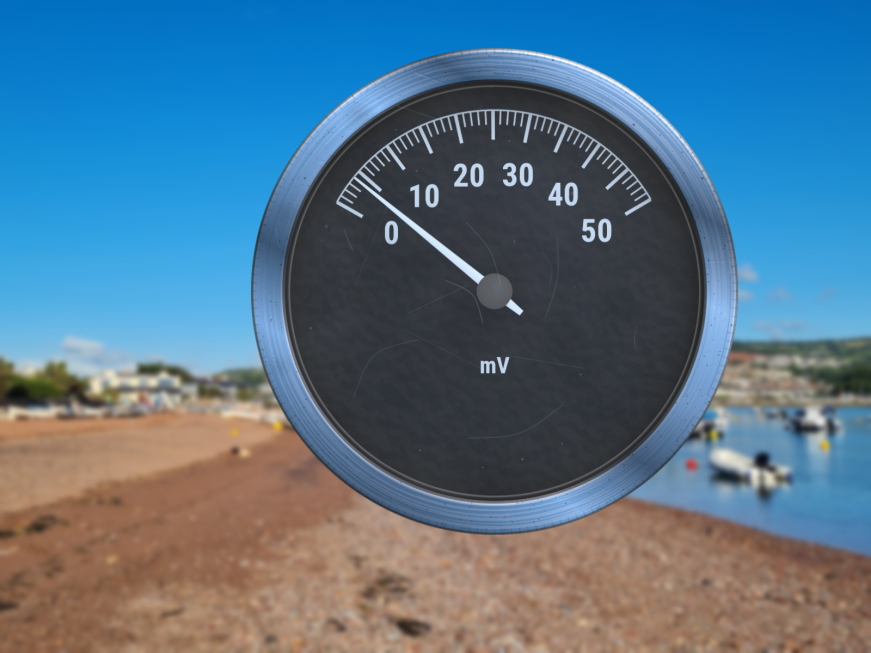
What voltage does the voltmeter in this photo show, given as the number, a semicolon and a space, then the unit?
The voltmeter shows 4; mV
